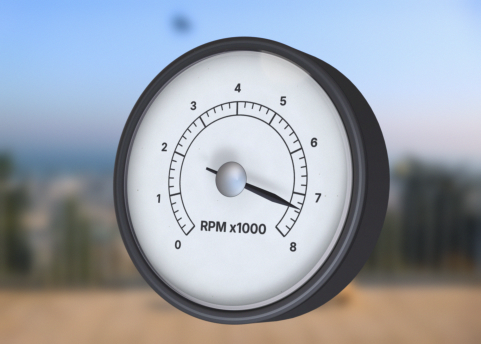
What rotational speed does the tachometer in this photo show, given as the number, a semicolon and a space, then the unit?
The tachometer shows 7300; rpm
